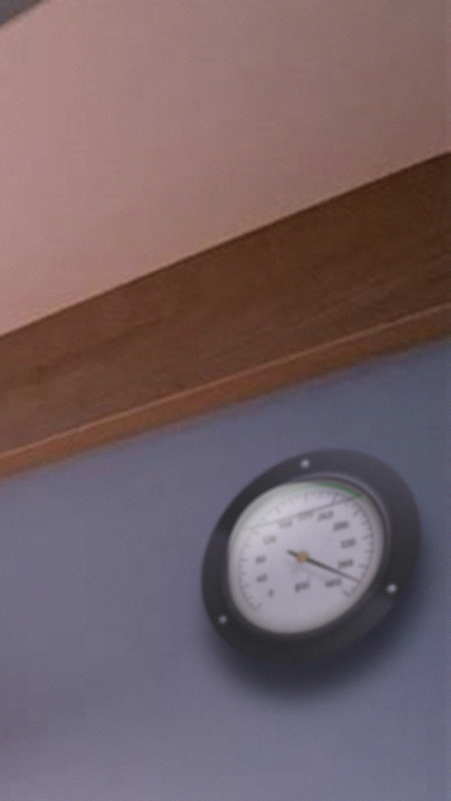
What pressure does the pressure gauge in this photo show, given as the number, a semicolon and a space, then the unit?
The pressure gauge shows 380; psi
